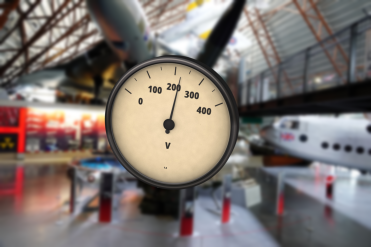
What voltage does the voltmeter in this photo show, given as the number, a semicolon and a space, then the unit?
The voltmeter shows 225; V
